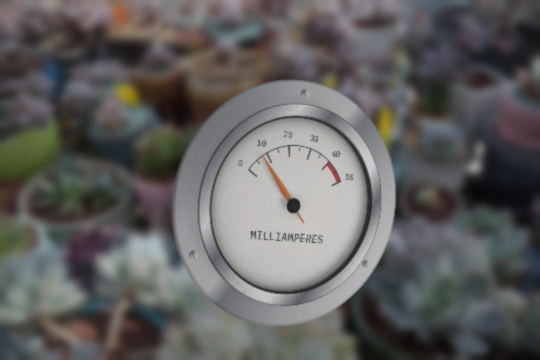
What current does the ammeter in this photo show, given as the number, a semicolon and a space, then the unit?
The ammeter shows 7.5; mA
